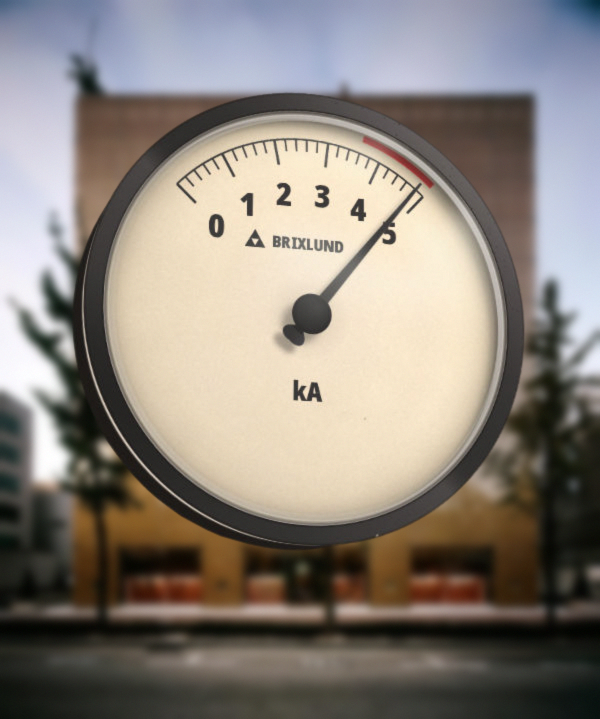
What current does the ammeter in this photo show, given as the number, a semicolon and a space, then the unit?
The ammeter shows 4.8; kA
